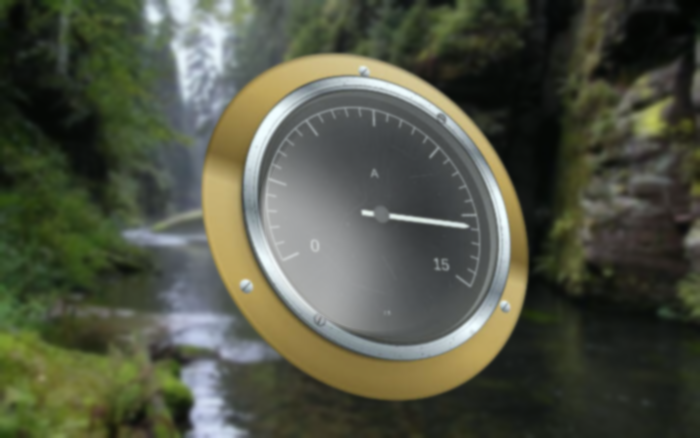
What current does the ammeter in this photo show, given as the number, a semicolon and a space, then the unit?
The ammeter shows 13; A
